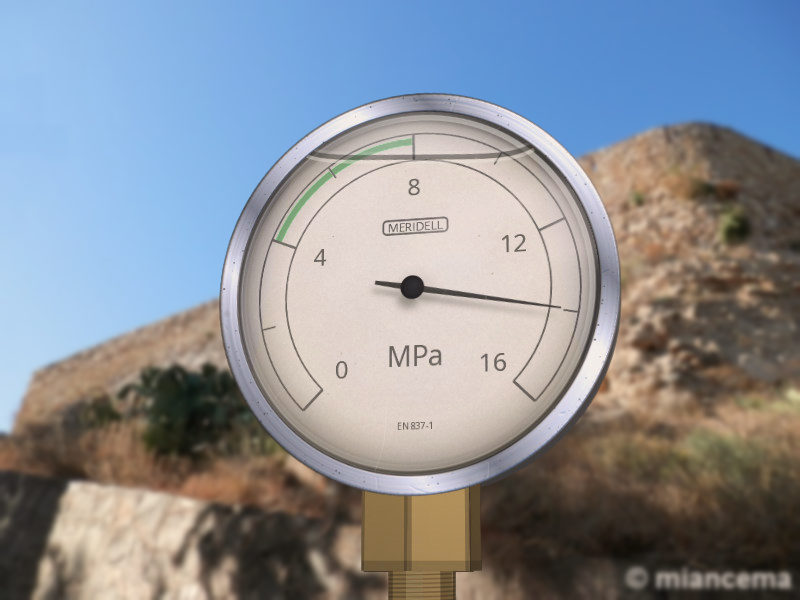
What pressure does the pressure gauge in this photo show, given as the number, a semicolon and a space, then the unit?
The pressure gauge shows 14; MPa
